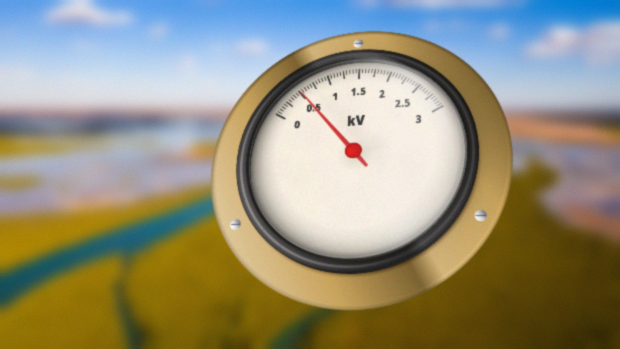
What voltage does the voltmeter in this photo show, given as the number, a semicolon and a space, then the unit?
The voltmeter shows 0.5; kV
